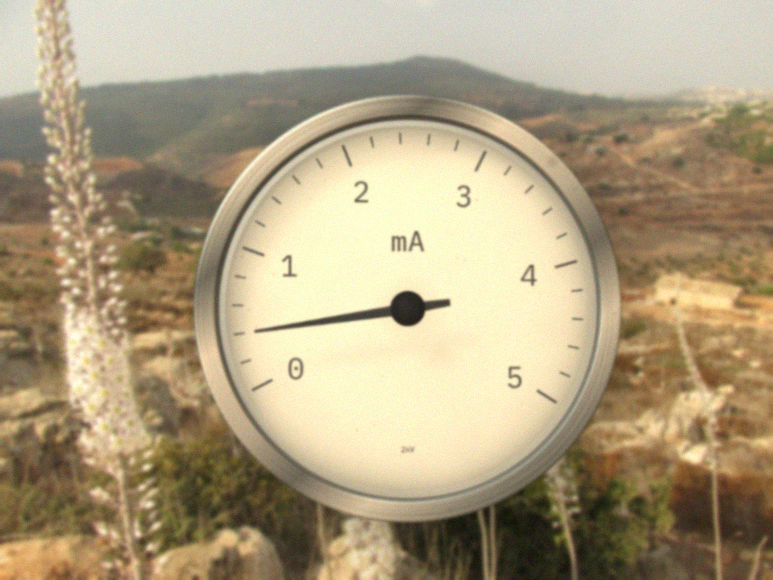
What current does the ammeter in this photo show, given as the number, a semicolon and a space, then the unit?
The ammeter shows 0.4; mA
